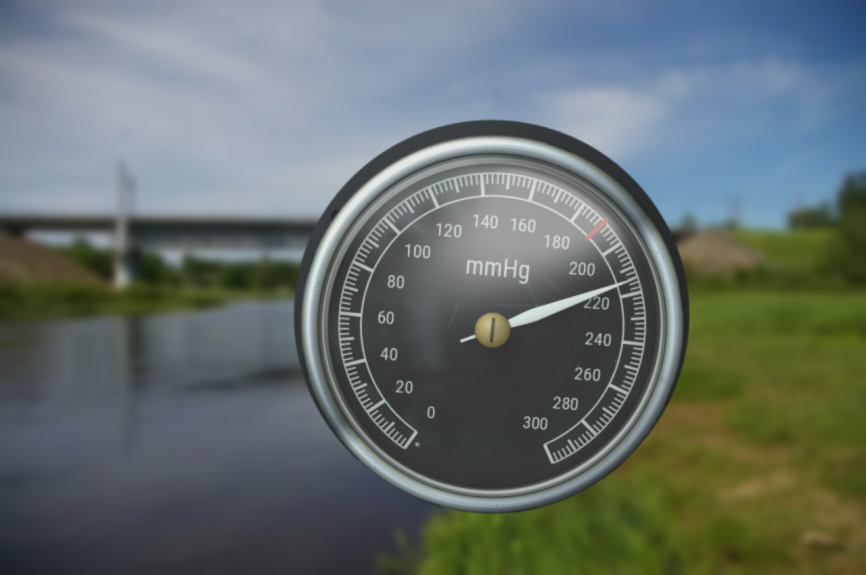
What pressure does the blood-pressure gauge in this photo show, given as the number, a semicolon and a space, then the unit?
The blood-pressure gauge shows 214; mmHg
